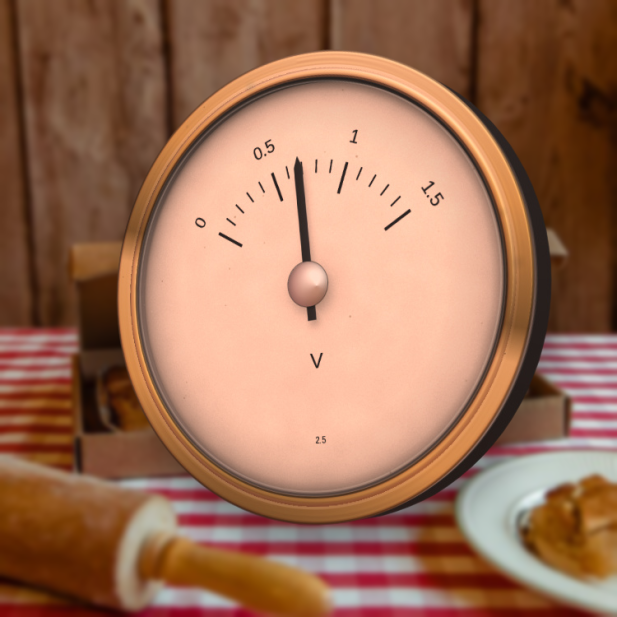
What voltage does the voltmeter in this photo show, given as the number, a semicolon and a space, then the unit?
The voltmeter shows 0.7; V
